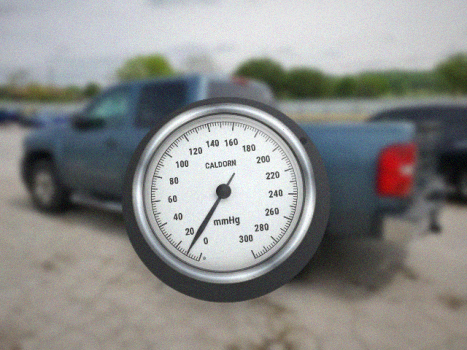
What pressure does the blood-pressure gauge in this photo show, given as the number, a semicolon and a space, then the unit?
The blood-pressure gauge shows 10; mmHg
